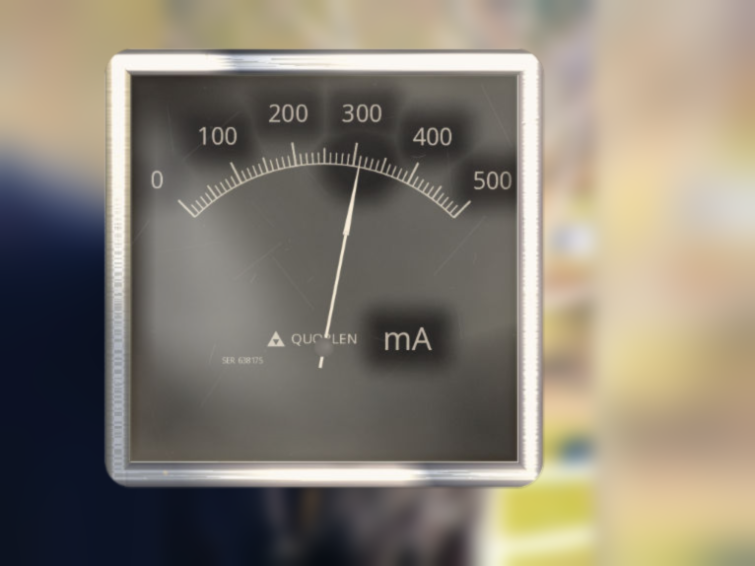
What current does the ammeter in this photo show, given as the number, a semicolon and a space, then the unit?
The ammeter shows 310; mA
